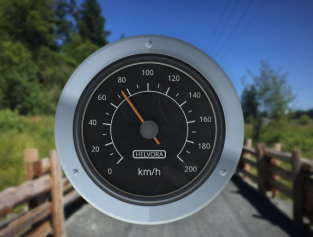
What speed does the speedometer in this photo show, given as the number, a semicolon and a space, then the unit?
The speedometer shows 75; km/h
